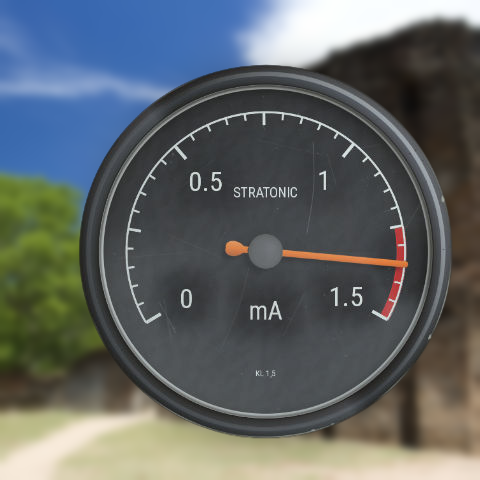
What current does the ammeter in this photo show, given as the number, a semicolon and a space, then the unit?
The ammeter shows 1.35; mA
